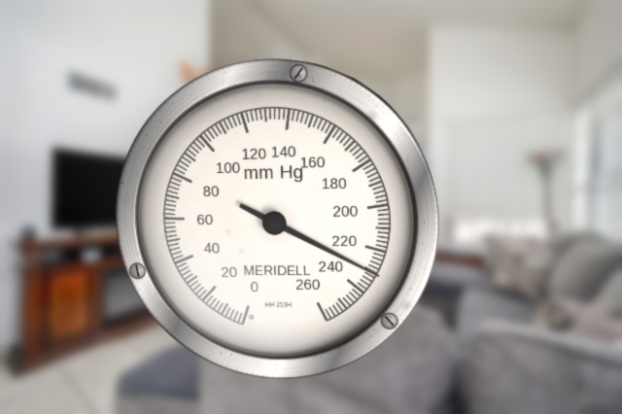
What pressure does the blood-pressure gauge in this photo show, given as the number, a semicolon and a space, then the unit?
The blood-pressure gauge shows 230; mmHg
